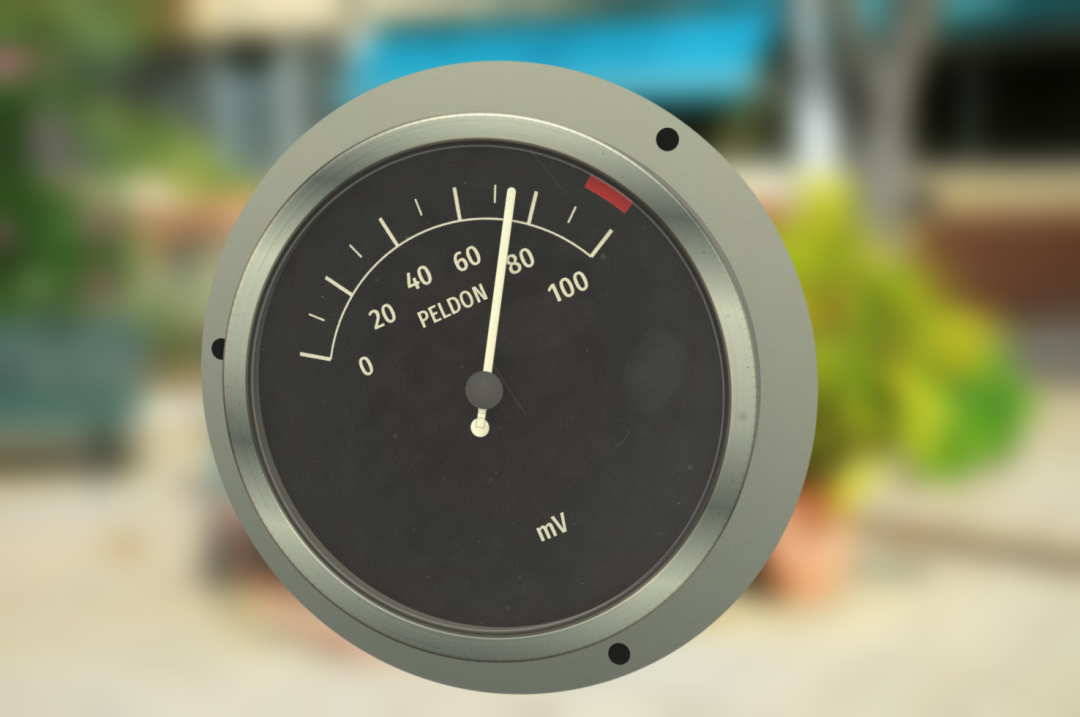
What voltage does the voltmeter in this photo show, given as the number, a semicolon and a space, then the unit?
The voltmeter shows 75; mV
